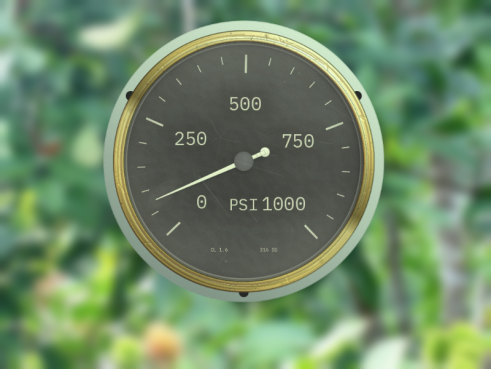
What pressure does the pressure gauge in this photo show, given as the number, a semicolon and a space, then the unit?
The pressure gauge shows 75; psi
